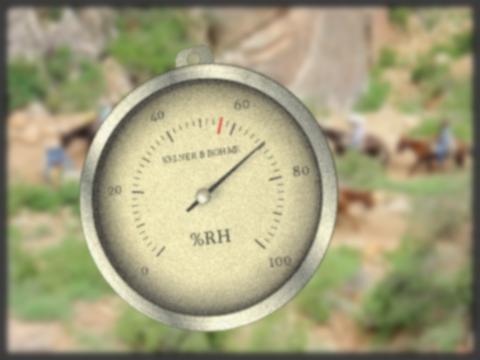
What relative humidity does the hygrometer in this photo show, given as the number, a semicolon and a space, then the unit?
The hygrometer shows 70; %
